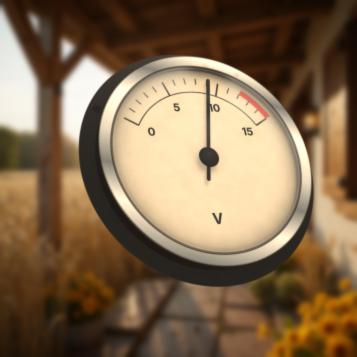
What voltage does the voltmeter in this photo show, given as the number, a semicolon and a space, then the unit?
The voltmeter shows 9; V
